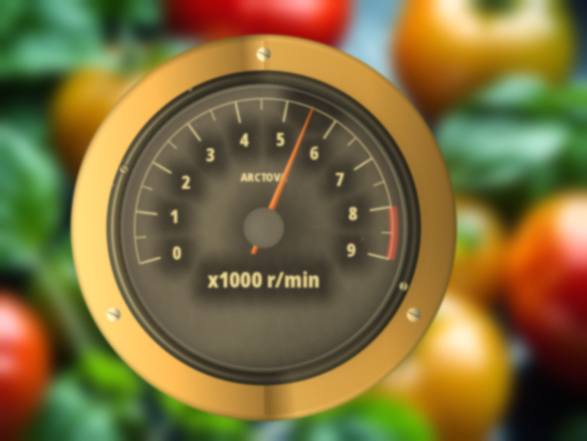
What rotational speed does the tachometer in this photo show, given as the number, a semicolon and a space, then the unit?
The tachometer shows 5500; rpm
